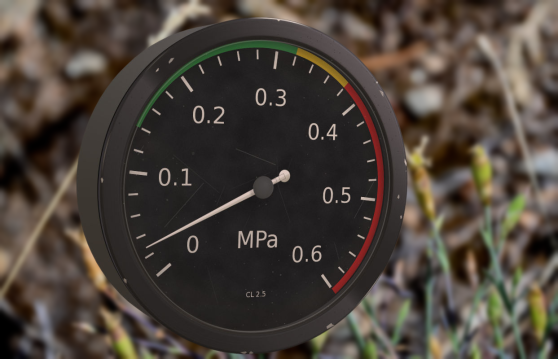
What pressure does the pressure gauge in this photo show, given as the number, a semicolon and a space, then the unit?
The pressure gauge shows 0.03; MPa
